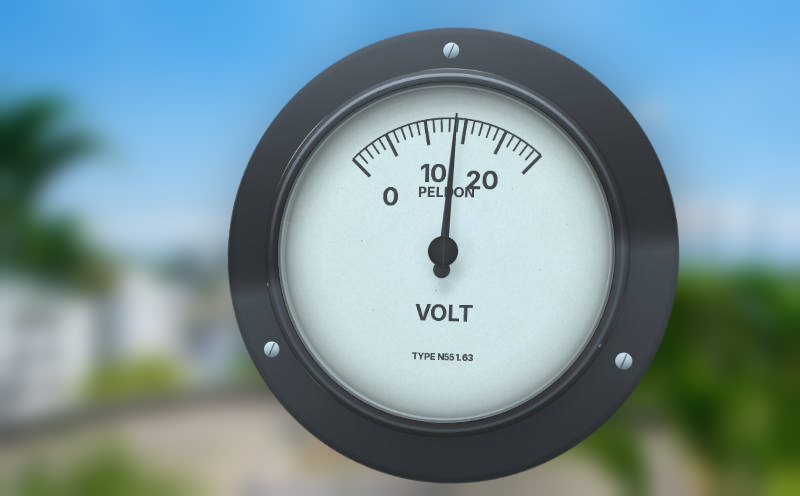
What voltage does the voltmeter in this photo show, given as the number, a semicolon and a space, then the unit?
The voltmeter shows 14; V
